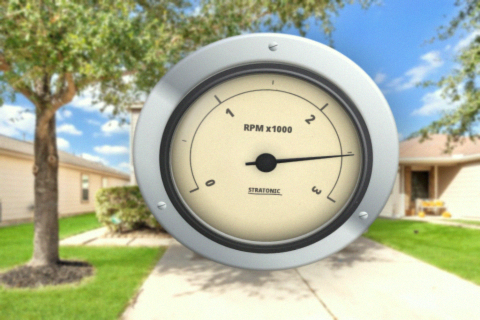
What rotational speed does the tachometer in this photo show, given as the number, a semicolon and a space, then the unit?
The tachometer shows 2500; rpm
